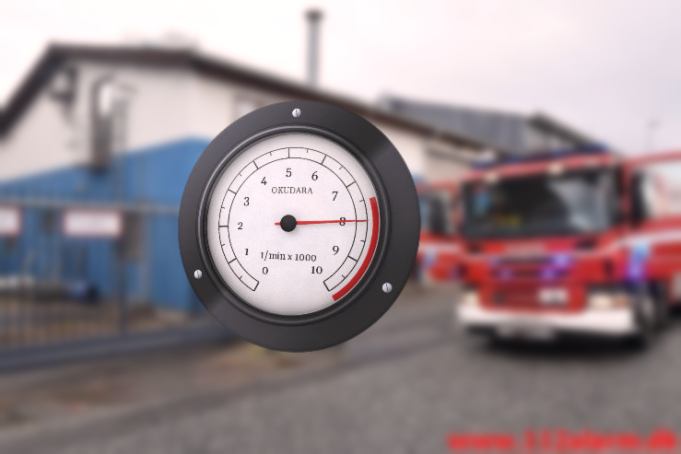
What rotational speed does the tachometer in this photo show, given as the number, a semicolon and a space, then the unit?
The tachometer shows 8000; rpm
